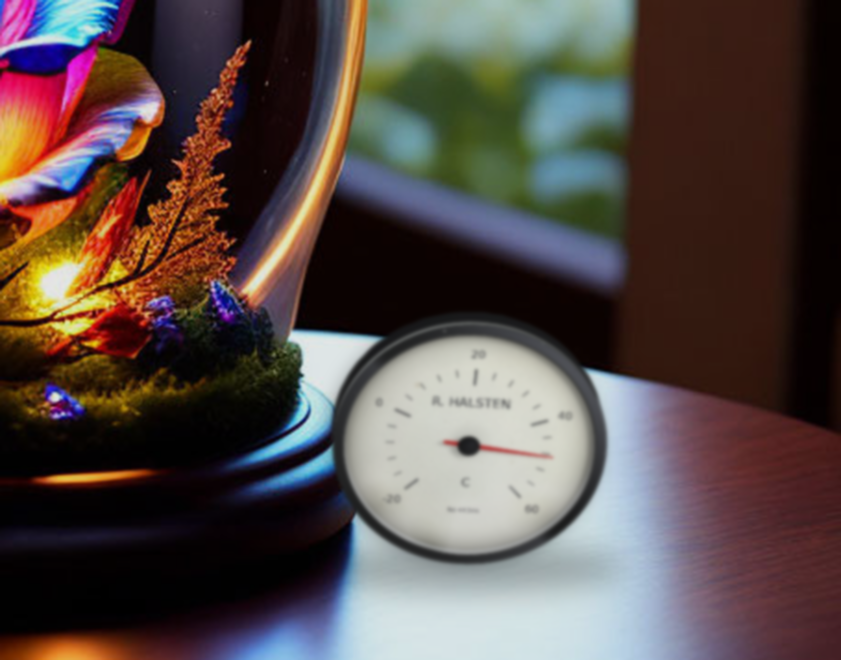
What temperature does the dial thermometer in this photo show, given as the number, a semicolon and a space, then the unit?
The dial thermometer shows 48; °C
